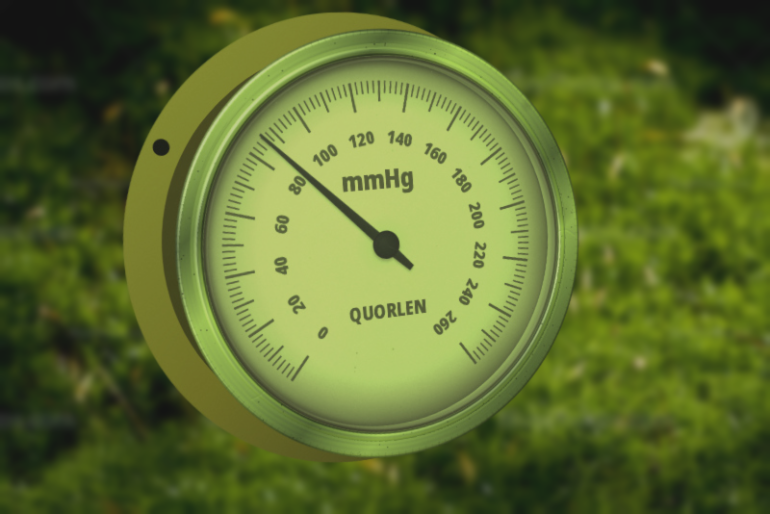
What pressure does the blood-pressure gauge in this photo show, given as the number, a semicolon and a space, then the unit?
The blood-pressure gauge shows 86; mmHg
